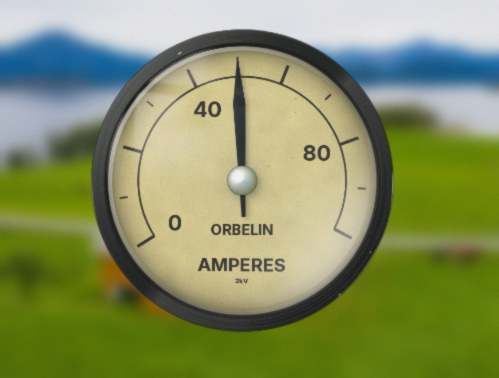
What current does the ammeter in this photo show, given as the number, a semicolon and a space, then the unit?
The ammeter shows 50; A
